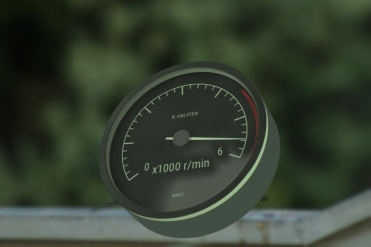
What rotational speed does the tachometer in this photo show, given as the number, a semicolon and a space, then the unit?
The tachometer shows 5600; rpm
